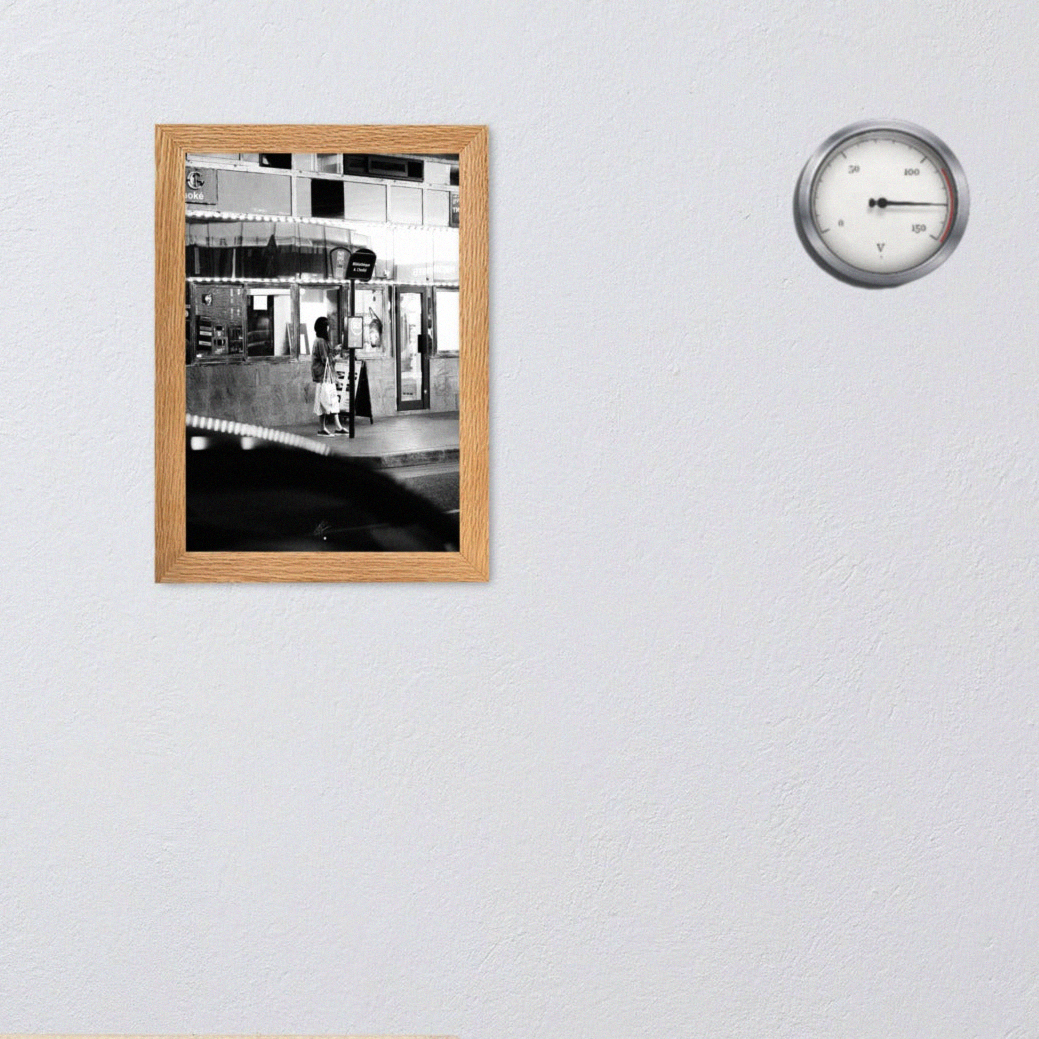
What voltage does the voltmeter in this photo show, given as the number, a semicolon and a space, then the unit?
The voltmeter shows 130; V
